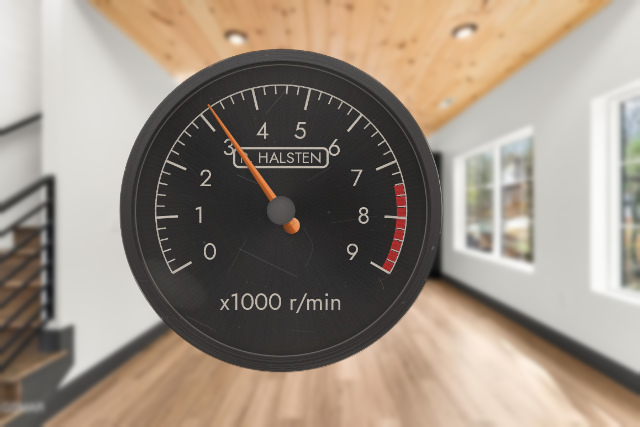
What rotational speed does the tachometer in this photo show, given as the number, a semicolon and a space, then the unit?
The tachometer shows 3200; rpm
